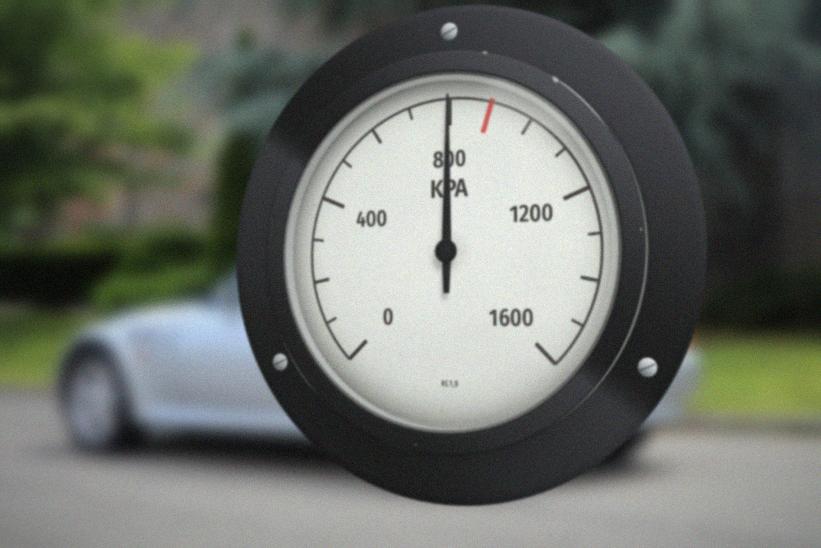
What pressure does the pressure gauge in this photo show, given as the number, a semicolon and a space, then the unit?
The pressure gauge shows 800; kPa
